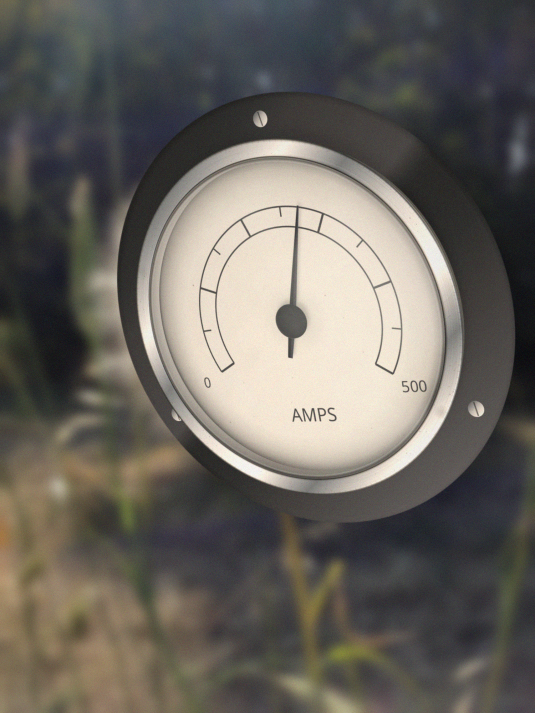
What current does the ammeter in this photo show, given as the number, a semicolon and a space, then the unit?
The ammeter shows 275; A
